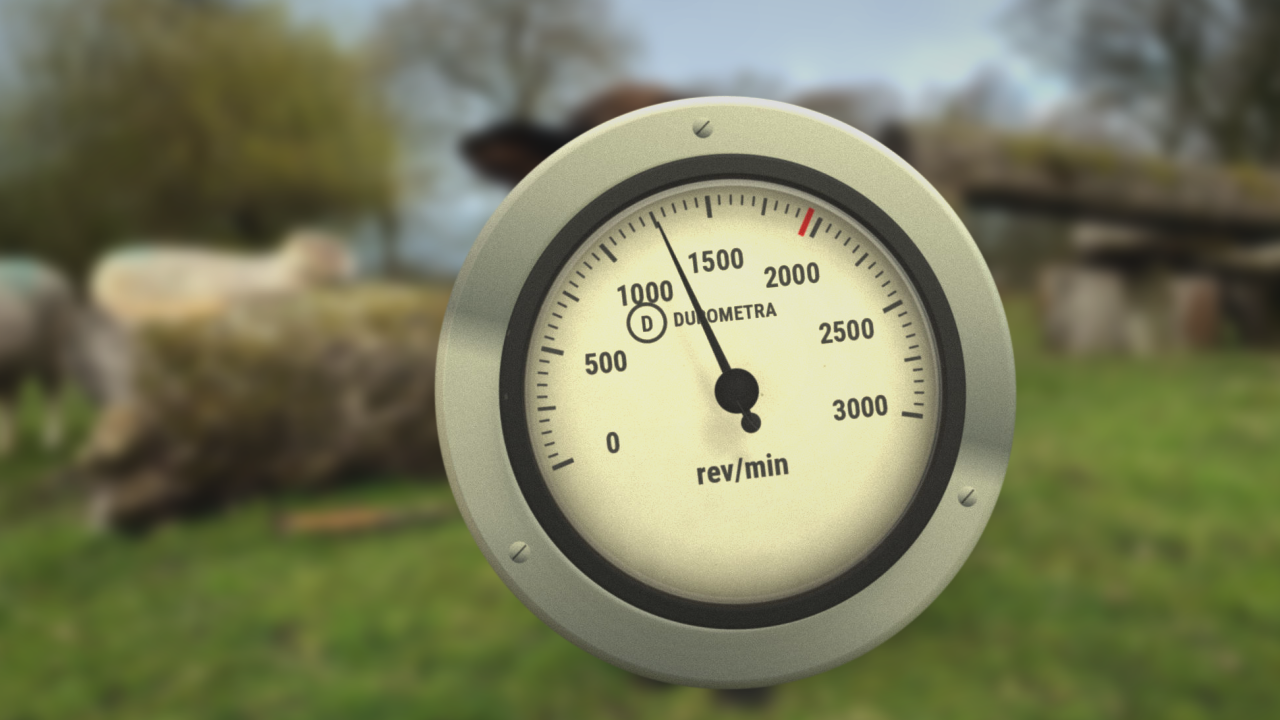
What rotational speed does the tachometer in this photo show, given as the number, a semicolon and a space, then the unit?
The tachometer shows 1250; rpm
